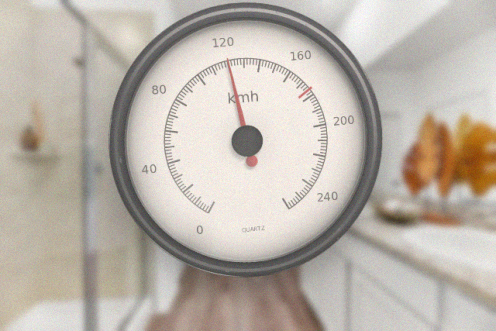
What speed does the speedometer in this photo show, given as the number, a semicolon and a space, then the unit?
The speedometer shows 120; km/h
